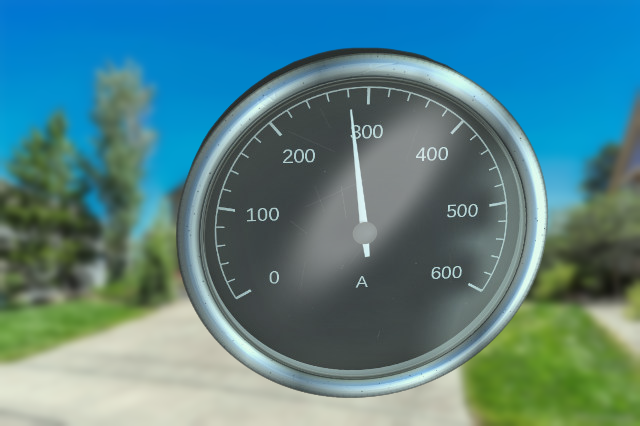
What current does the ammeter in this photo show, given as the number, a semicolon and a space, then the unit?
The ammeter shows 280; A
